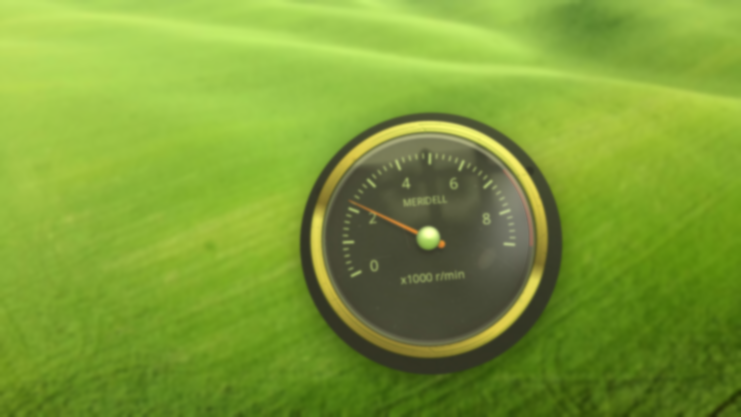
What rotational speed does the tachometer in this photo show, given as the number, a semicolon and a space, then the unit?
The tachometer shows 2200; rpm
